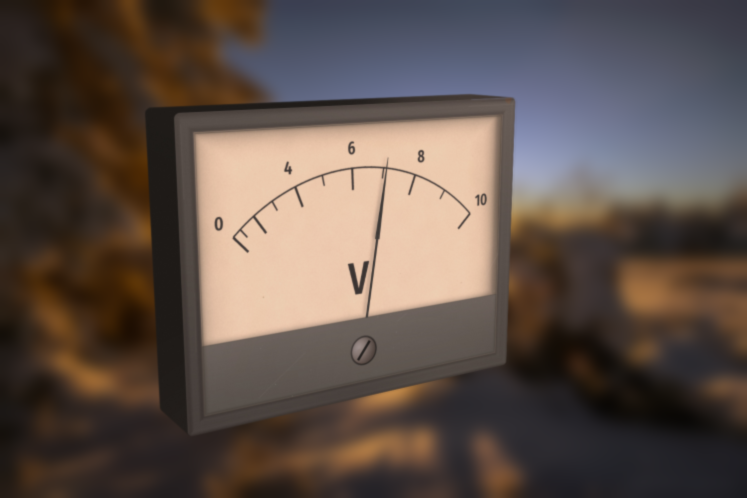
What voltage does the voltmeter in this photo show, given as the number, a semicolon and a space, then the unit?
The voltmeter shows 7; V
